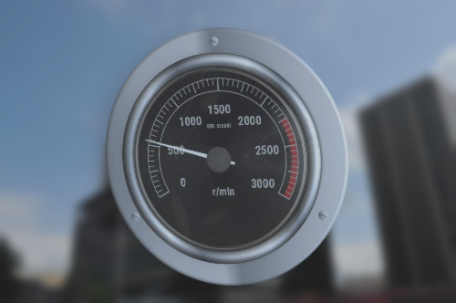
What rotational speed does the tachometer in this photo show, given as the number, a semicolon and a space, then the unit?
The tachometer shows 550; rpm
